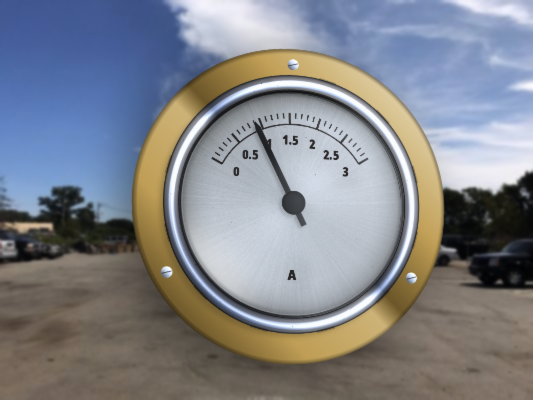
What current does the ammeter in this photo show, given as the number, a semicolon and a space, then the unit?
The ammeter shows 0.9; A
